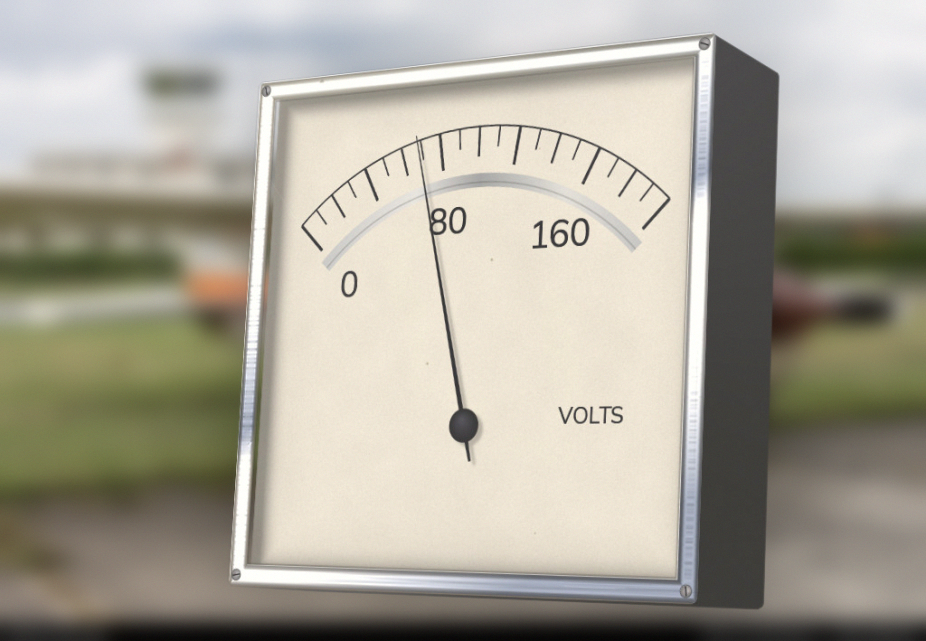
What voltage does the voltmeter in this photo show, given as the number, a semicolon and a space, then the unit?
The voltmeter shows 70; V
